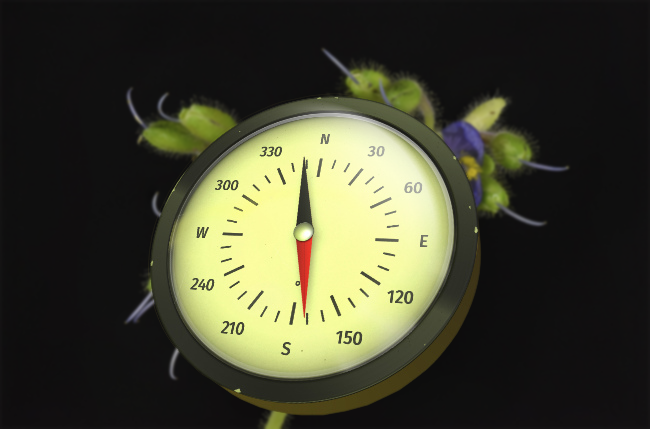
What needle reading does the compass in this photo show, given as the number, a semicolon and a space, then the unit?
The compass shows 170; °
